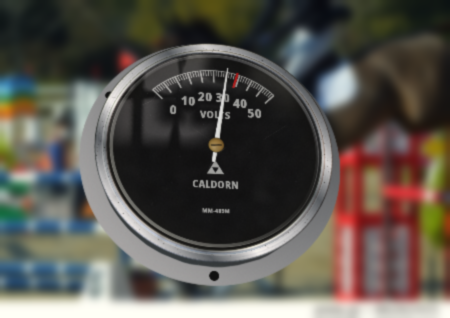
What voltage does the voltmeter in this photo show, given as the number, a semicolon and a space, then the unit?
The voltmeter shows 30; V
